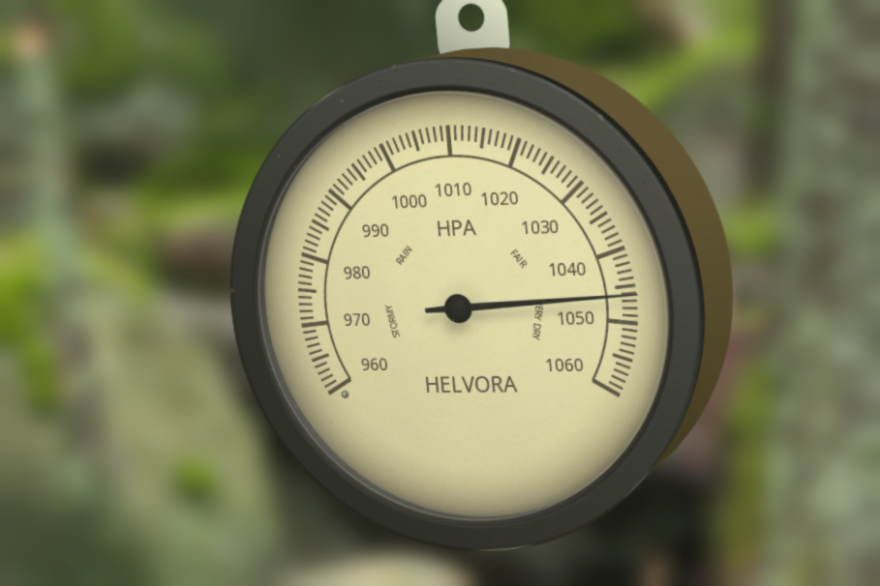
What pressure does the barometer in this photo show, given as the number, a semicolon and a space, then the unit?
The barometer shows 1046; hPa
